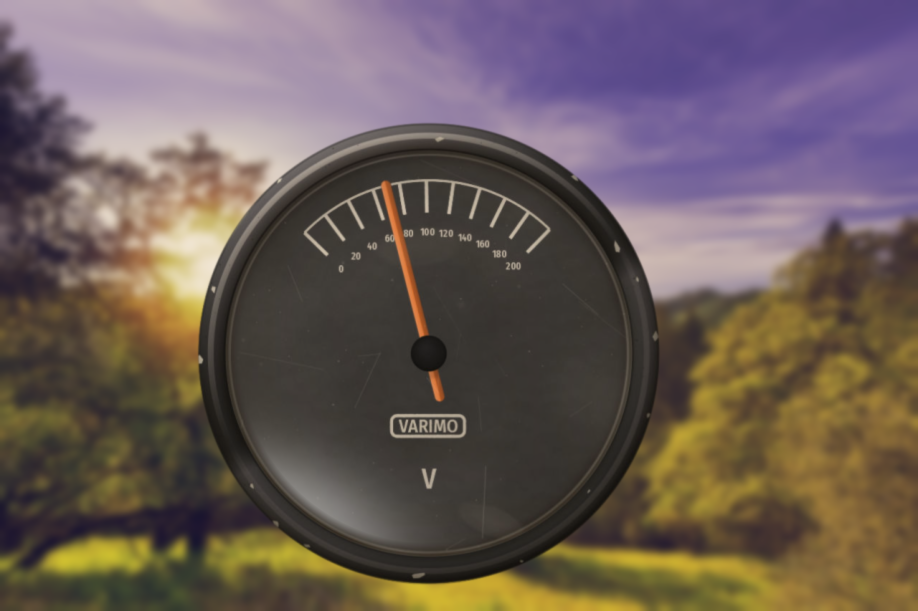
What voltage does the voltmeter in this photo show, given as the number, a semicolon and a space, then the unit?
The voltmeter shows 70; V
